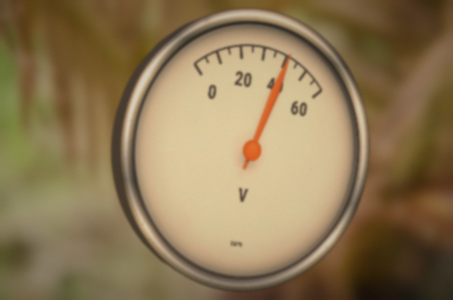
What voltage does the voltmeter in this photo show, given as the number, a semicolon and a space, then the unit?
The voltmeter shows 40; V
